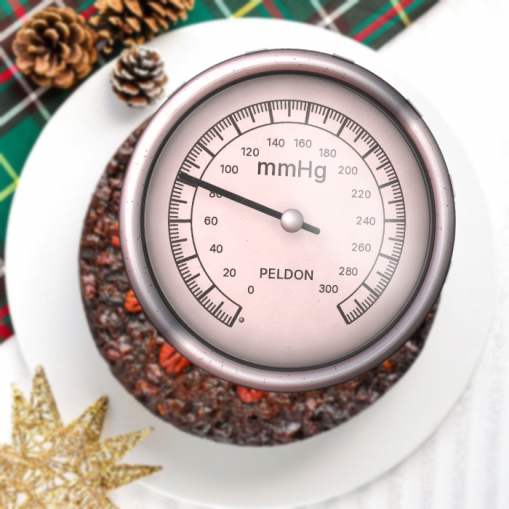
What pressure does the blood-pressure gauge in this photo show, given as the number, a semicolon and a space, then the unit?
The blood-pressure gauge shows 82; mmHg
